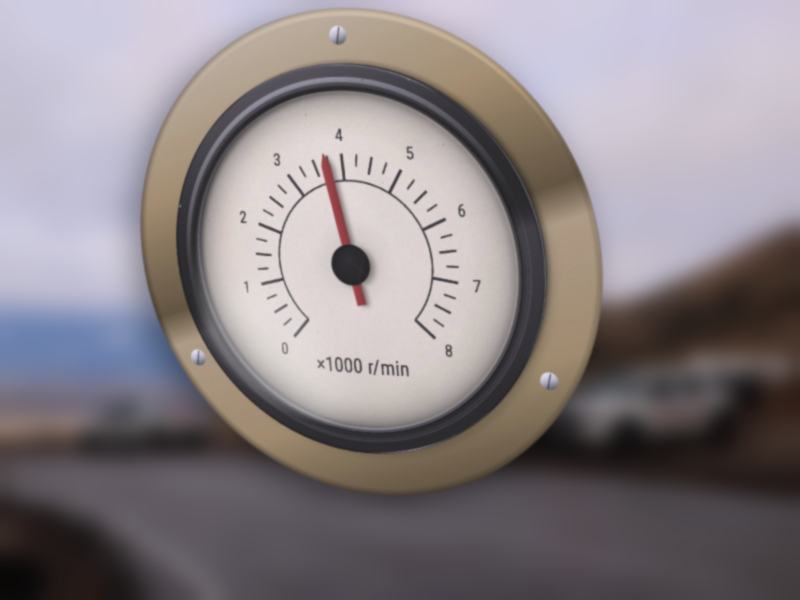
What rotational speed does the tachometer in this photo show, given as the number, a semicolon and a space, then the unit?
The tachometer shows 3750; rpm
